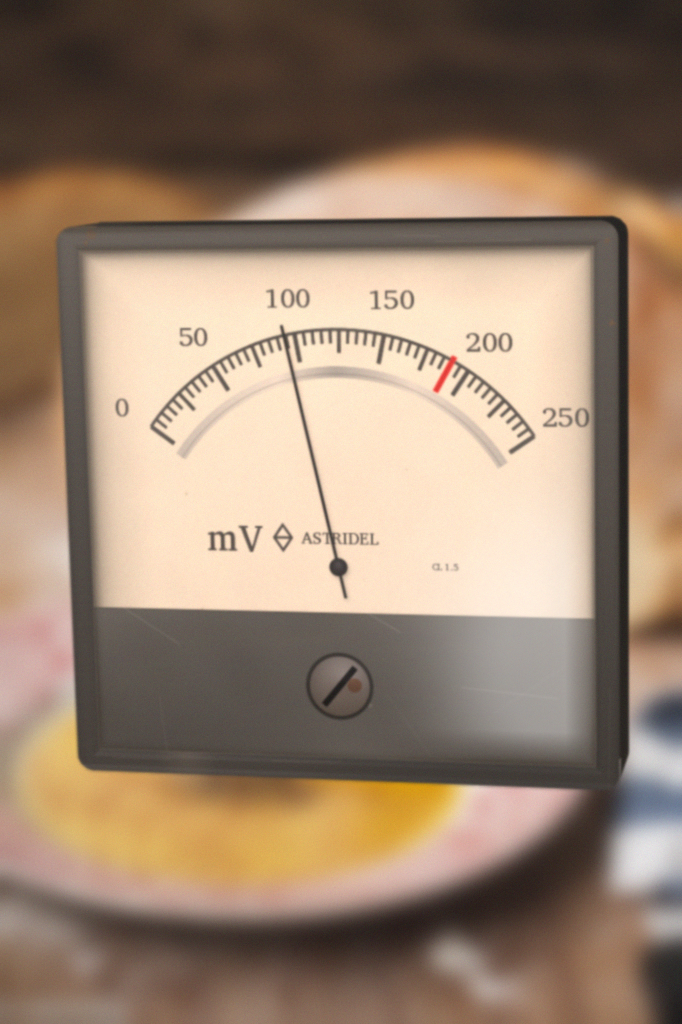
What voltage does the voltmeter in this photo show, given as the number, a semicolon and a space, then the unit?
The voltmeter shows 95; mV
